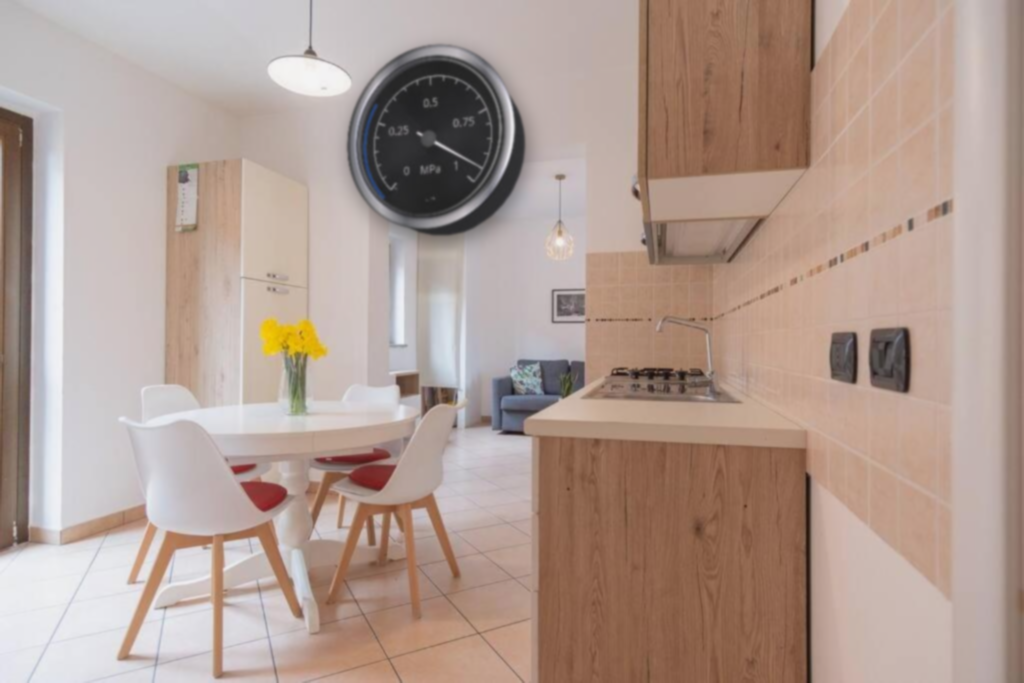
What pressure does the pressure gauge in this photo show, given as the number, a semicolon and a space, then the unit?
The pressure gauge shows 0.95; MPa
